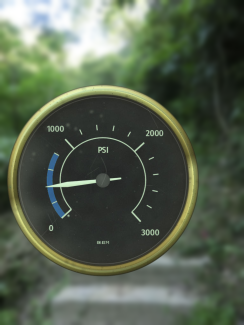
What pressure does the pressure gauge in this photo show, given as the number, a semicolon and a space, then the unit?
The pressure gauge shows 400; psi
